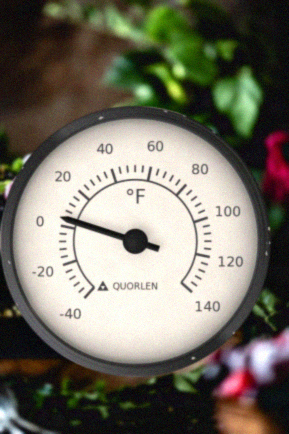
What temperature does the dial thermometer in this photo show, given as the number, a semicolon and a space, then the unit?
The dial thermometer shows 4; °F
